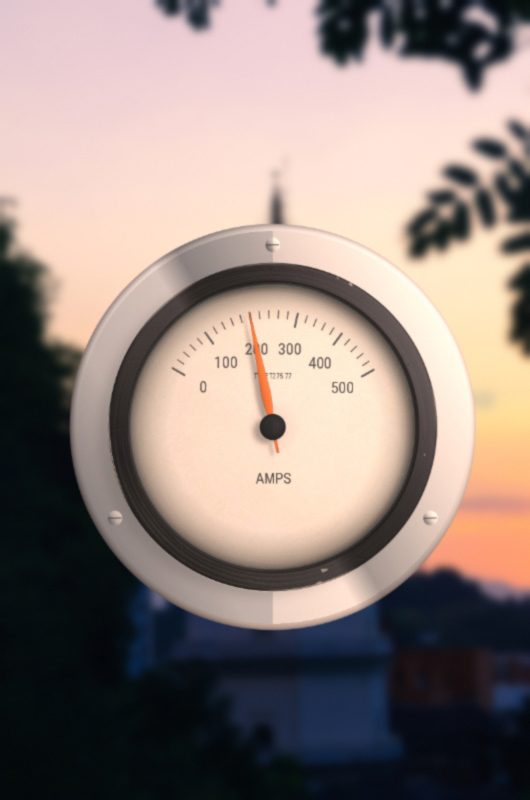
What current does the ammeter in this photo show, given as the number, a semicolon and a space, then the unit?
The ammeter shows 200; A
